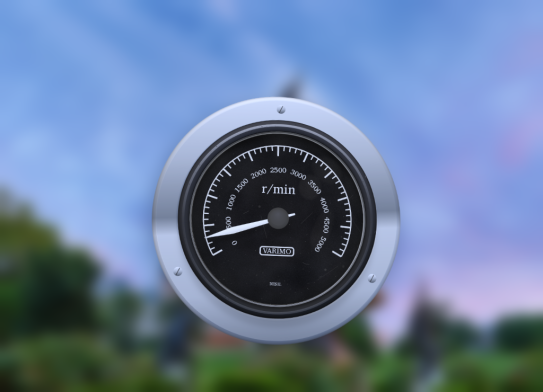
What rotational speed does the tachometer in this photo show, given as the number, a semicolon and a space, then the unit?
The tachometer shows 300; rpm
